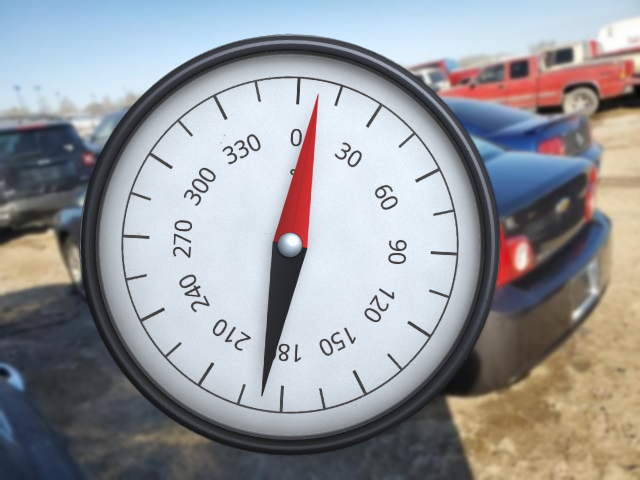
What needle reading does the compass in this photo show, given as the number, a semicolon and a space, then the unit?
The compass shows 7.5; °
